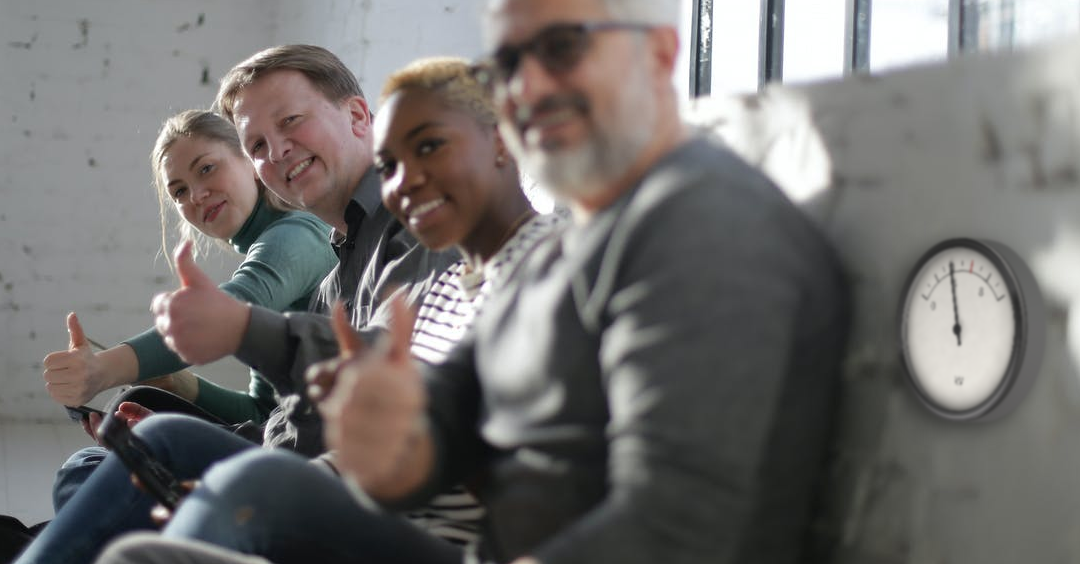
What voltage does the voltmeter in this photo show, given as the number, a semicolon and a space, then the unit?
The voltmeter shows 4; kV
